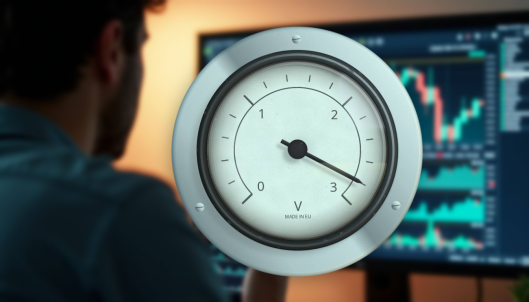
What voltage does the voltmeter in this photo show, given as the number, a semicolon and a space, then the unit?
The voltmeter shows 2.8; V
